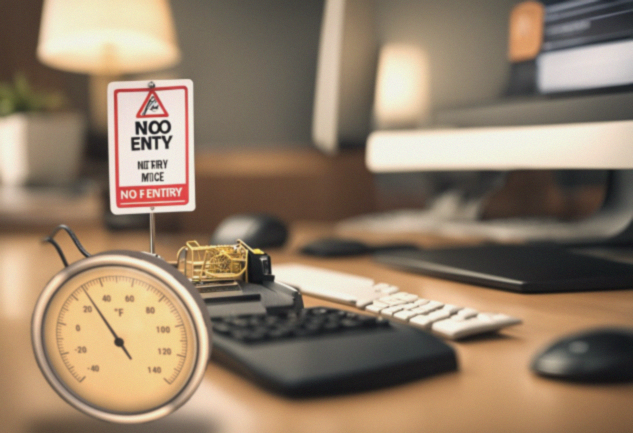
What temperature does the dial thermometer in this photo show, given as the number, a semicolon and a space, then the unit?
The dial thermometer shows 30; °F
